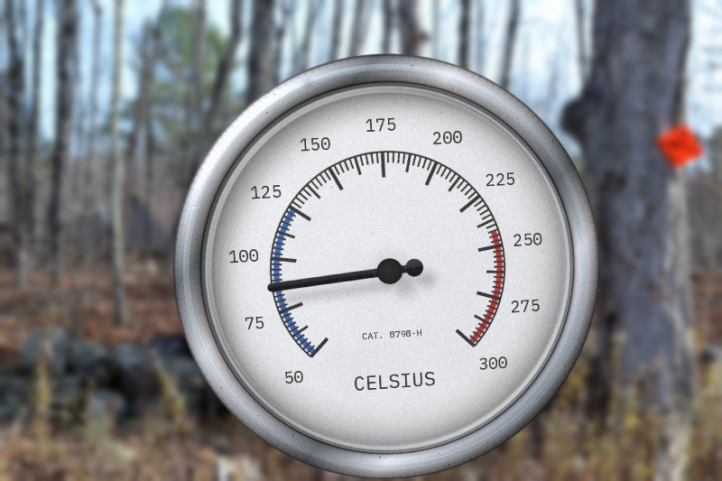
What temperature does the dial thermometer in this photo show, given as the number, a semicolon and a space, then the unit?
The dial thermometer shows 87.5; °C
